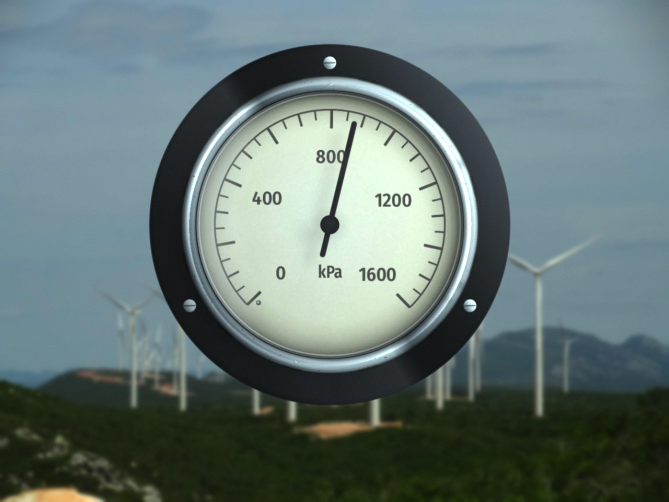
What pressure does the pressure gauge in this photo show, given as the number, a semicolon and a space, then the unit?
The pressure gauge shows 875; kPa
